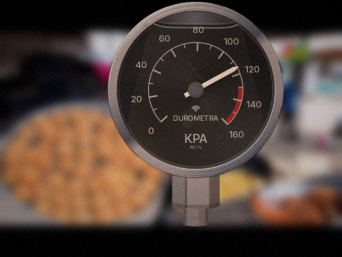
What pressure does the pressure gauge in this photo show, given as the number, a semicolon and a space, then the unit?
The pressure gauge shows 115; kPa
